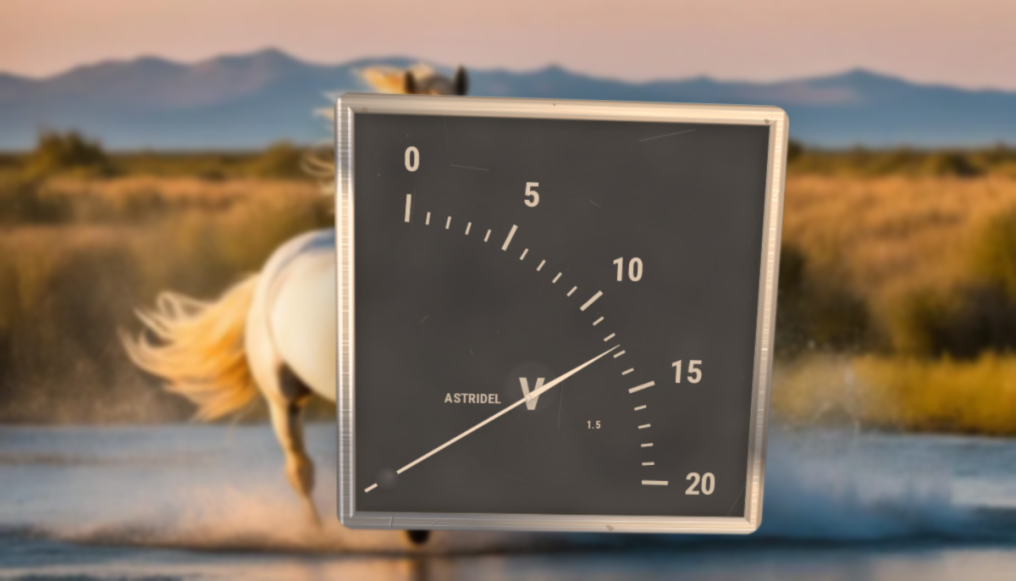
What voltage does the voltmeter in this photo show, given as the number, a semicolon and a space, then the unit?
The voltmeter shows 12.5; V
